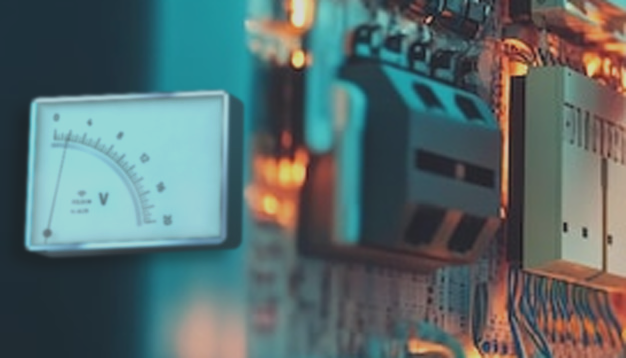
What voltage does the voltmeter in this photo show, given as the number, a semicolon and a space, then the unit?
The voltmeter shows 2; V
